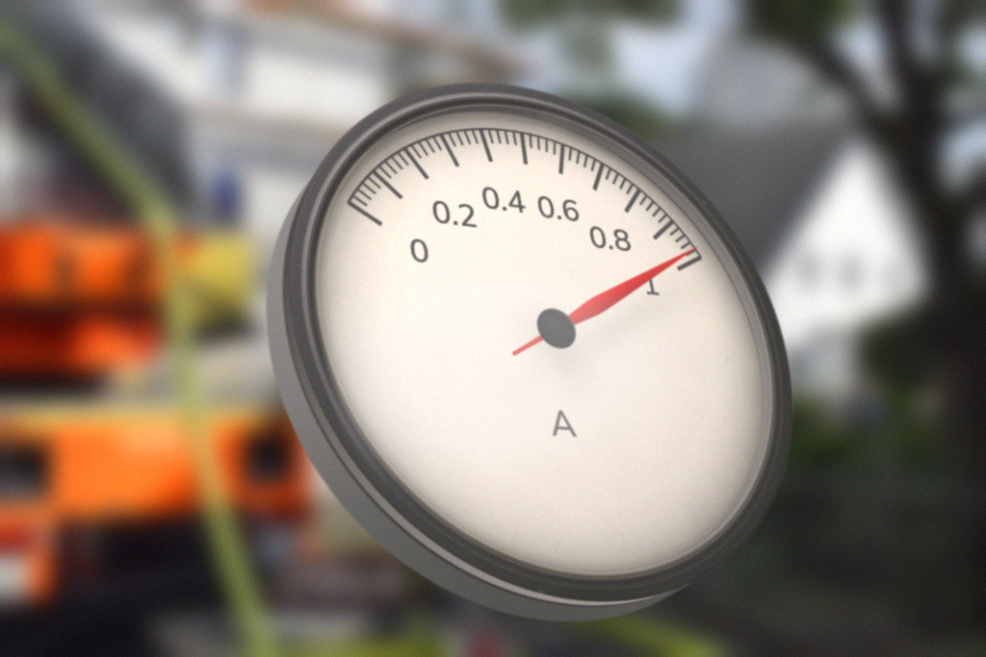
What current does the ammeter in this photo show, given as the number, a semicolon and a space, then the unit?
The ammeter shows 0.98; A
